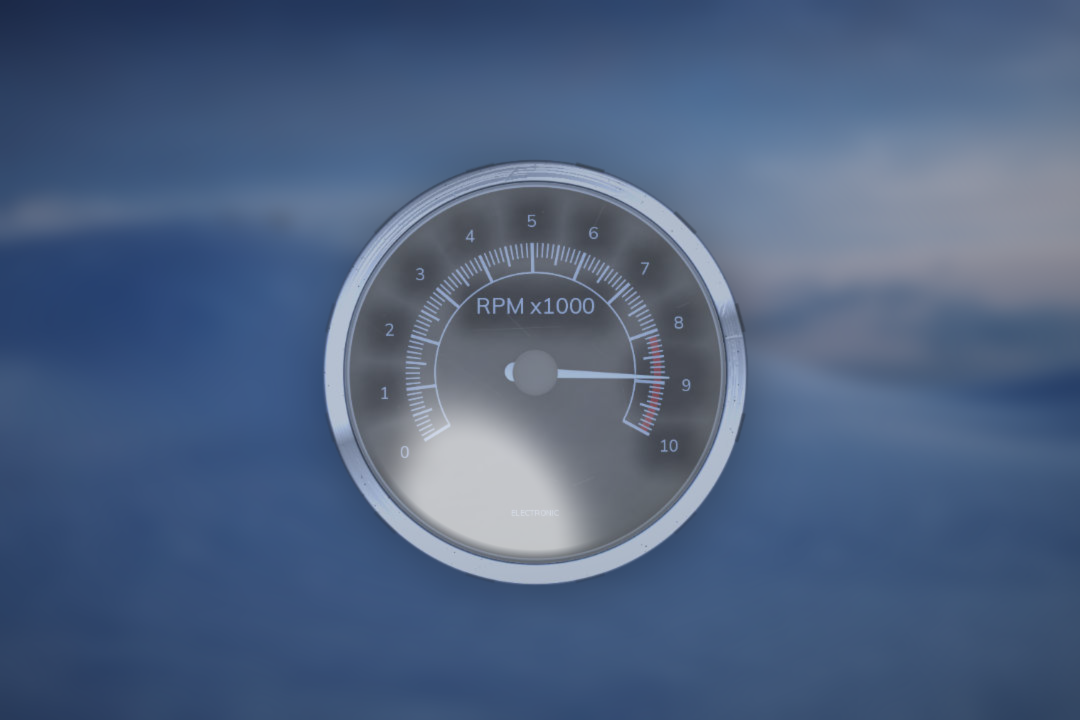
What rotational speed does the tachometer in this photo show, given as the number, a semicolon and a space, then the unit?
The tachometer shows 8900; rpm
